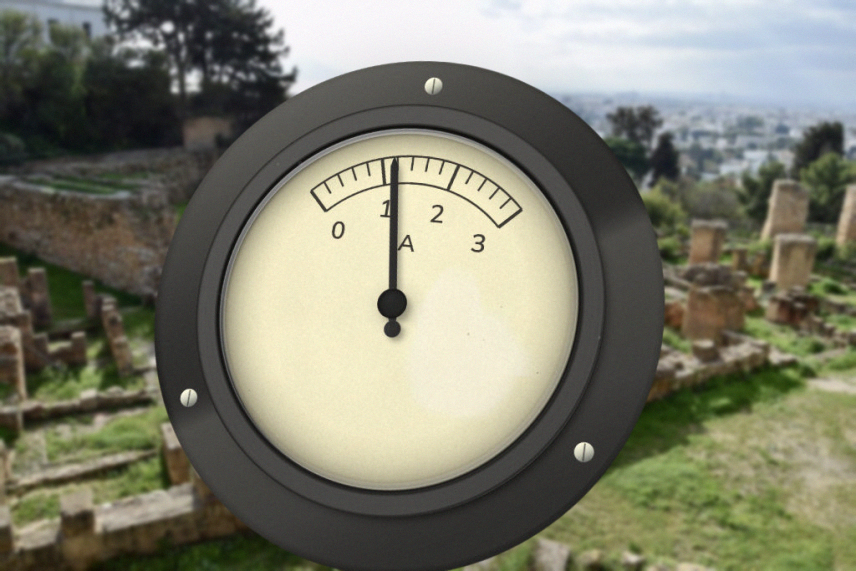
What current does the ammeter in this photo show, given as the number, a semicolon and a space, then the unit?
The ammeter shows 1.2; A
